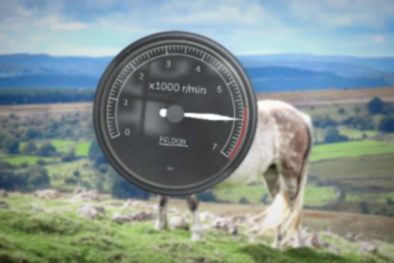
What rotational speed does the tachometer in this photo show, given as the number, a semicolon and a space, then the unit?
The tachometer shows 6000; rpm
